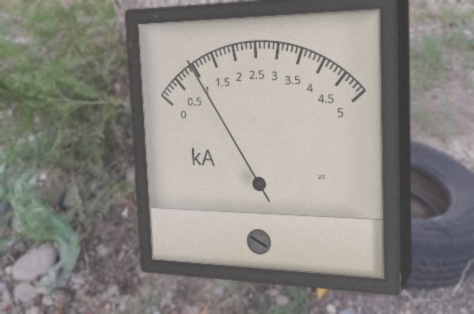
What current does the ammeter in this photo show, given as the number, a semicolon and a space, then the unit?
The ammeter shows 1; kA
